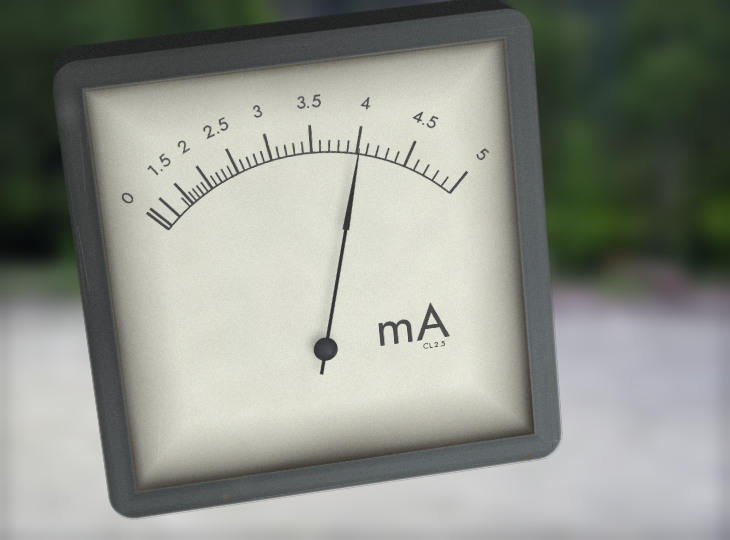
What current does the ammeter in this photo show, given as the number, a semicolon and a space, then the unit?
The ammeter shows 4; mA
